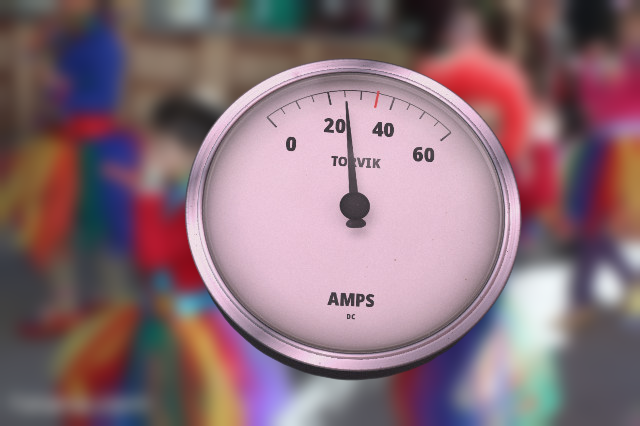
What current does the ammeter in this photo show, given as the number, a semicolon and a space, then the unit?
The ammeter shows 25; A
